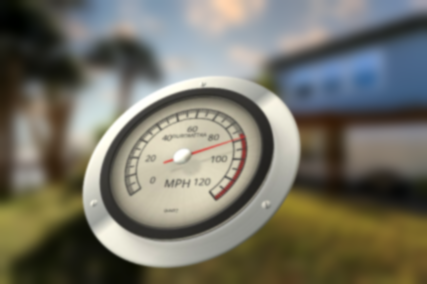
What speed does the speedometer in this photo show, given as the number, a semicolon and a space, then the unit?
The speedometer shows 90; mph
